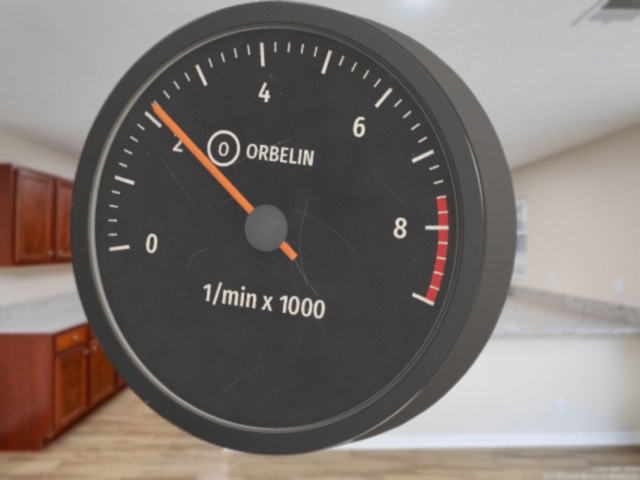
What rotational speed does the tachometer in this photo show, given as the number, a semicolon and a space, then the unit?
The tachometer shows 2200; rpm
